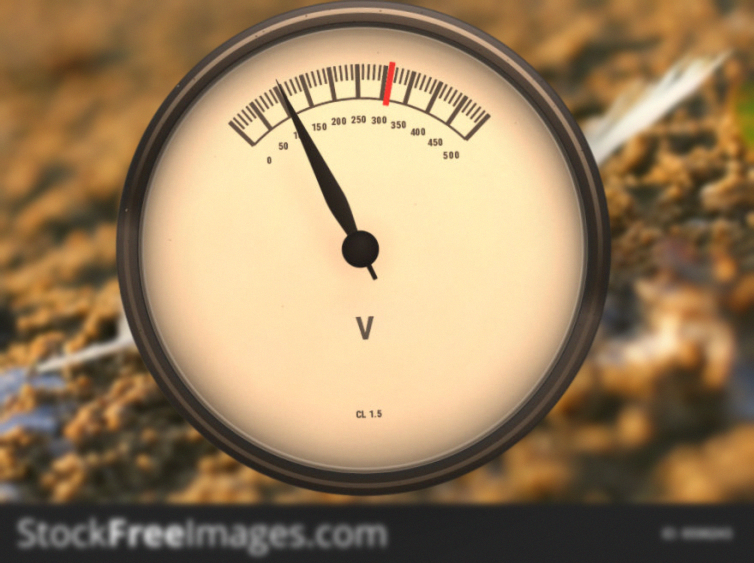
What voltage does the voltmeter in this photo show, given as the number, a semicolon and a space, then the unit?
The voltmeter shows 110; V
